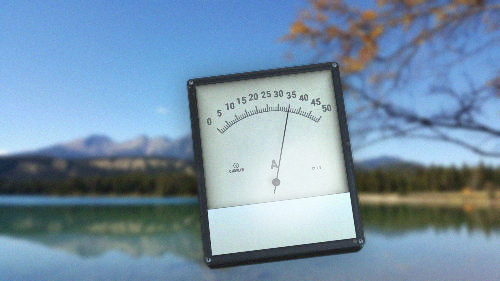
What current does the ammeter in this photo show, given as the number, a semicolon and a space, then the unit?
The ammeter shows 35; A
